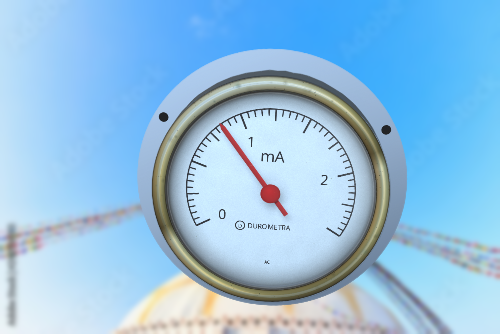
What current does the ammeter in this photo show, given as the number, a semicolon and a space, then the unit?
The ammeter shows 0.85; mA
